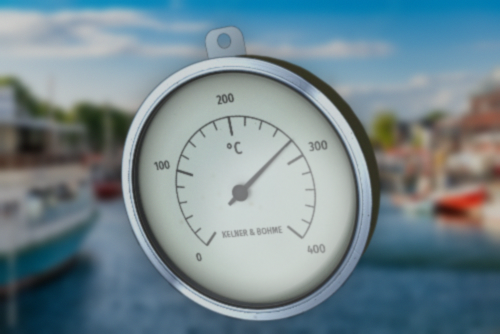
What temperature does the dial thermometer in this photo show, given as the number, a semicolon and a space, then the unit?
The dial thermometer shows 280; °C
